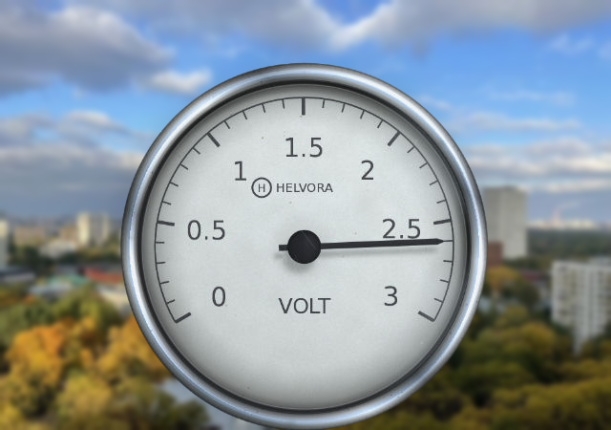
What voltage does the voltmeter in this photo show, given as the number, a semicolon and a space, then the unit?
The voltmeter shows 2.6; V
